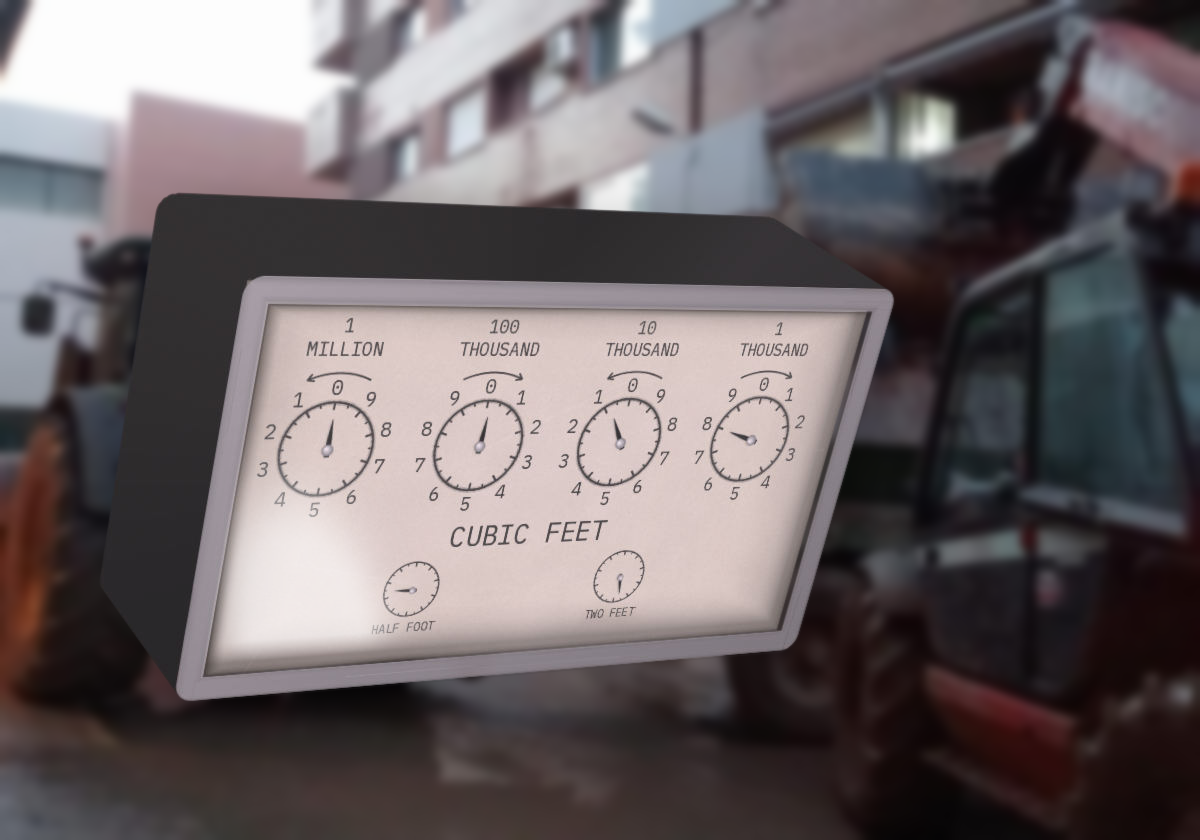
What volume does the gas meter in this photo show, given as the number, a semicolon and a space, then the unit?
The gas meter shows 800; ft³
